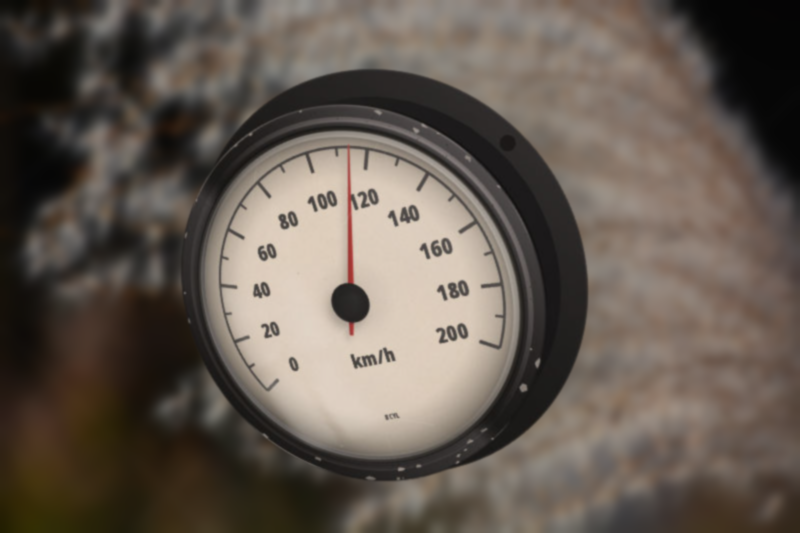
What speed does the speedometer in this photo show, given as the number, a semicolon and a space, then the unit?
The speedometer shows 115; km/h
